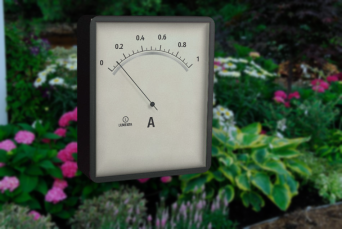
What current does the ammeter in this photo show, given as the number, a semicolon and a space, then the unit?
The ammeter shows 0.1; A
